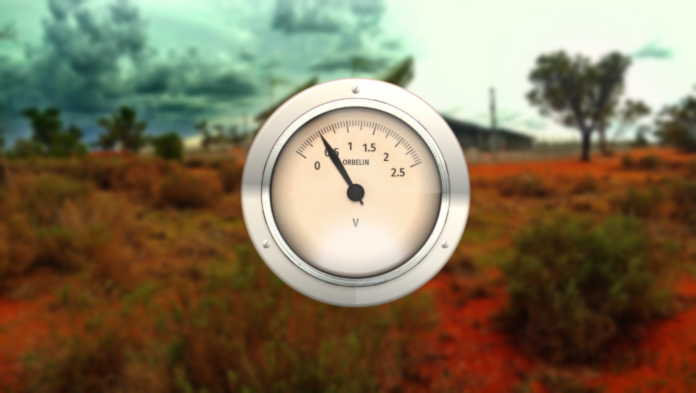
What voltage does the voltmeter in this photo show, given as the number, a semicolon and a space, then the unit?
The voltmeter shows 0.5; V
